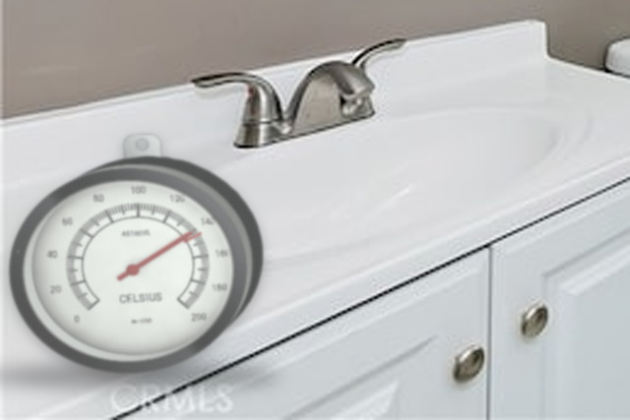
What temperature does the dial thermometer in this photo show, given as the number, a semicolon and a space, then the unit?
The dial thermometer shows 140; °C
